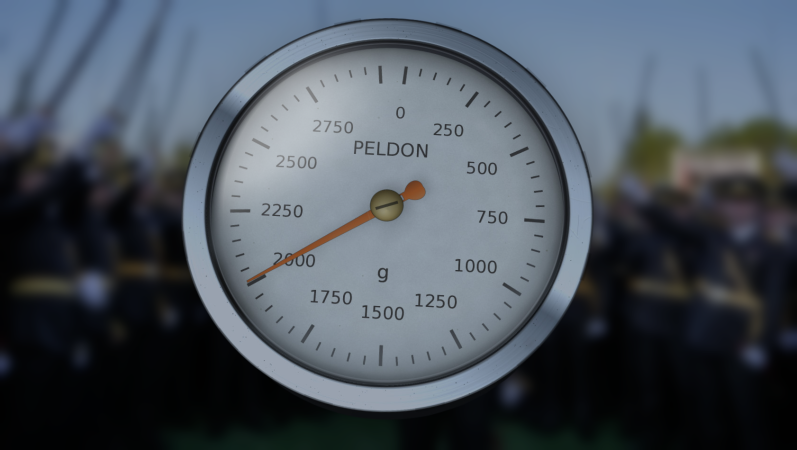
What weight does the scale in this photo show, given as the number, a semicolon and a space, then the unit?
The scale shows 2000; g
